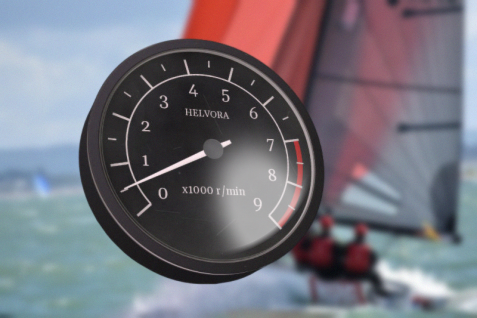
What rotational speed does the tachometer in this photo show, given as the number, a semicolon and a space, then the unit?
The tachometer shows 500; rpm
